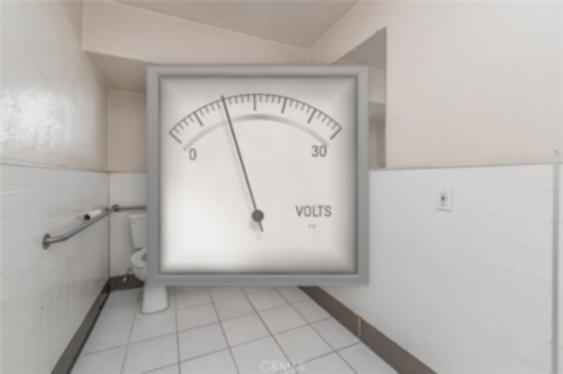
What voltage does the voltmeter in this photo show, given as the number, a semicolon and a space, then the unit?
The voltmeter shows 10; V
